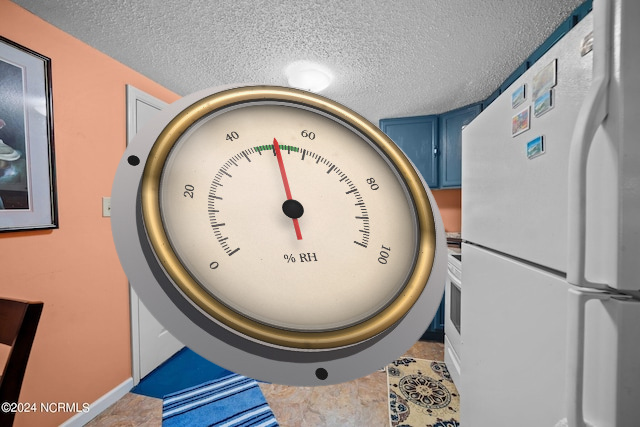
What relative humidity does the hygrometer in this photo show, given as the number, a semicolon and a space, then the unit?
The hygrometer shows 50; %
